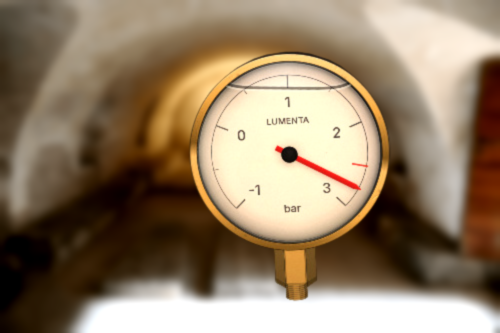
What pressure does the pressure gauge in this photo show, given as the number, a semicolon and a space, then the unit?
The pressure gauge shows 2.75; bar
